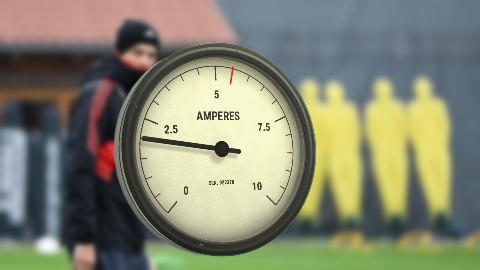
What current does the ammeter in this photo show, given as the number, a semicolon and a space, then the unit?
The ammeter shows 2; A
